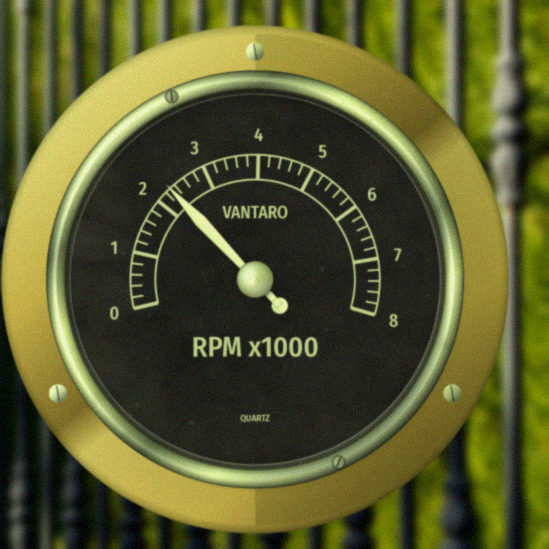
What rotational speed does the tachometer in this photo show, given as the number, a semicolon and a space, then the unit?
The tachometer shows 2300; rpm
